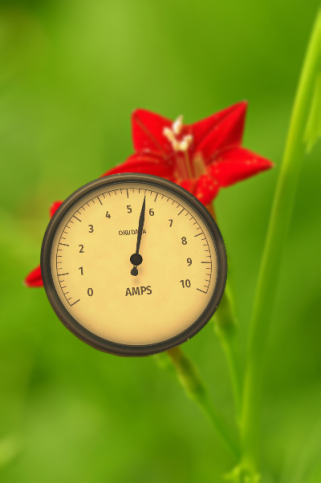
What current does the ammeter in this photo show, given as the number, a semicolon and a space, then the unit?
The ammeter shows 5.6; A
